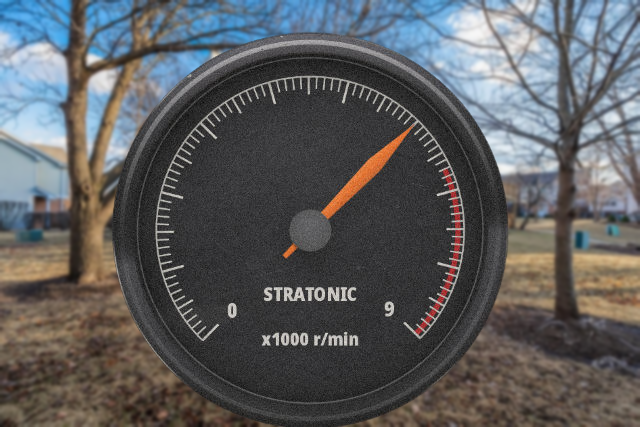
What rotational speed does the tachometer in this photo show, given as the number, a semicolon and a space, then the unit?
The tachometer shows 6000; rpm
